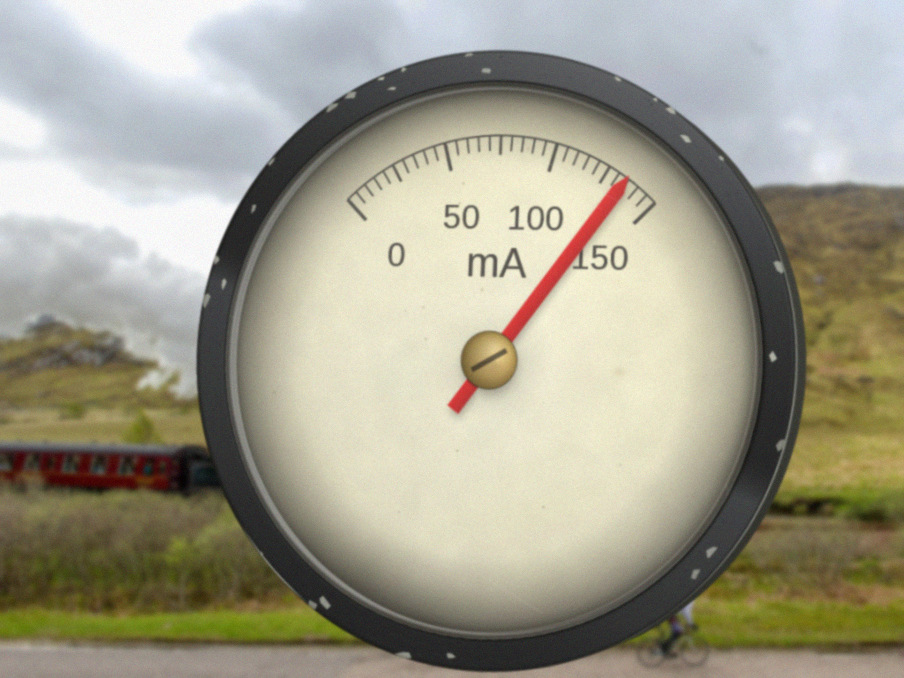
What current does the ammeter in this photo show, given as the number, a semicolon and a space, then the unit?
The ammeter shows 135; mA
